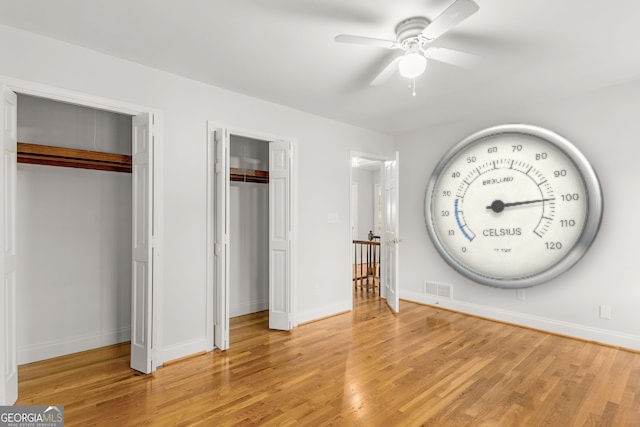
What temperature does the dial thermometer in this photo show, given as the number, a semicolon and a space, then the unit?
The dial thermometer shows 100; °C
